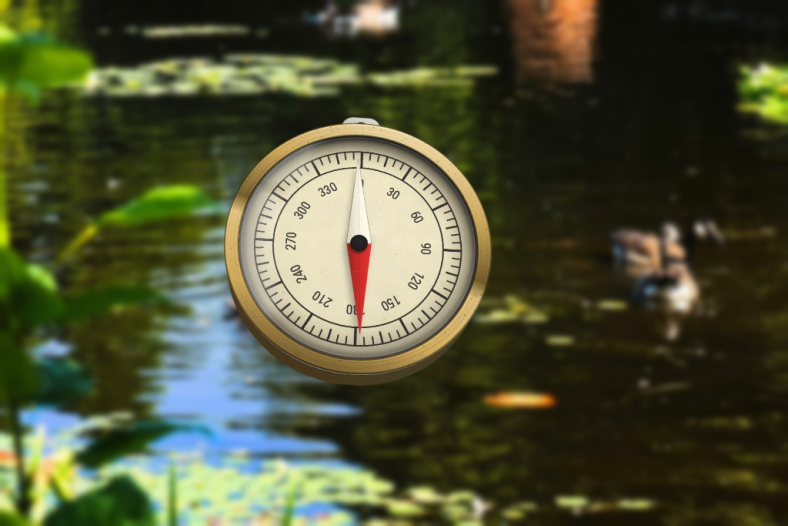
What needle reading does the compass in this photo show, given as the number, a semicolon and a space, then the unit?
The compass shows 177.5; °
